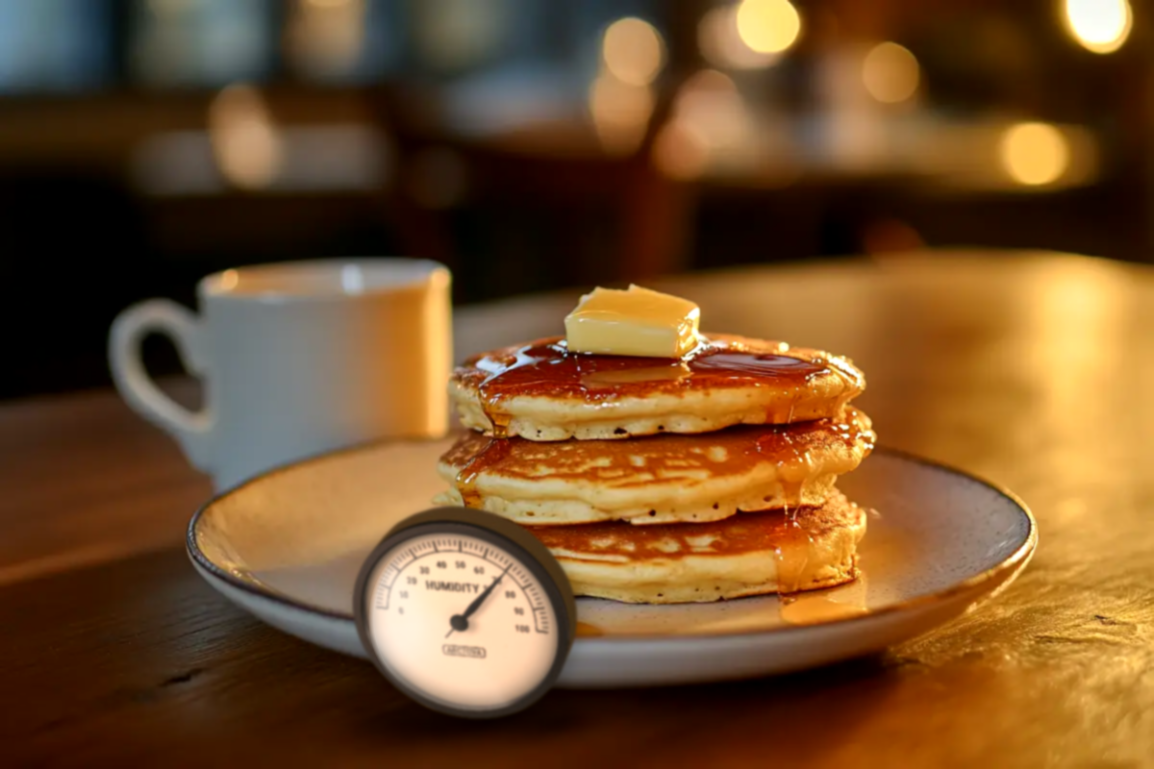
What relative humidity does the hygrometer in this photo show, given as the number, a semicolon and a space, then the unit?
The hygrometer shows 70; %
